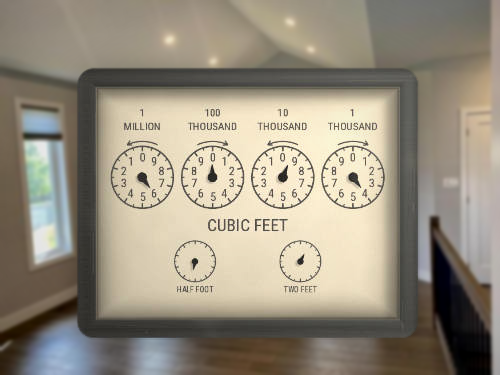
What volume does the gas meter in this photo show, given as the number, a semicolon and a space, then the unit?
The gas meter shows 599400; ft³
